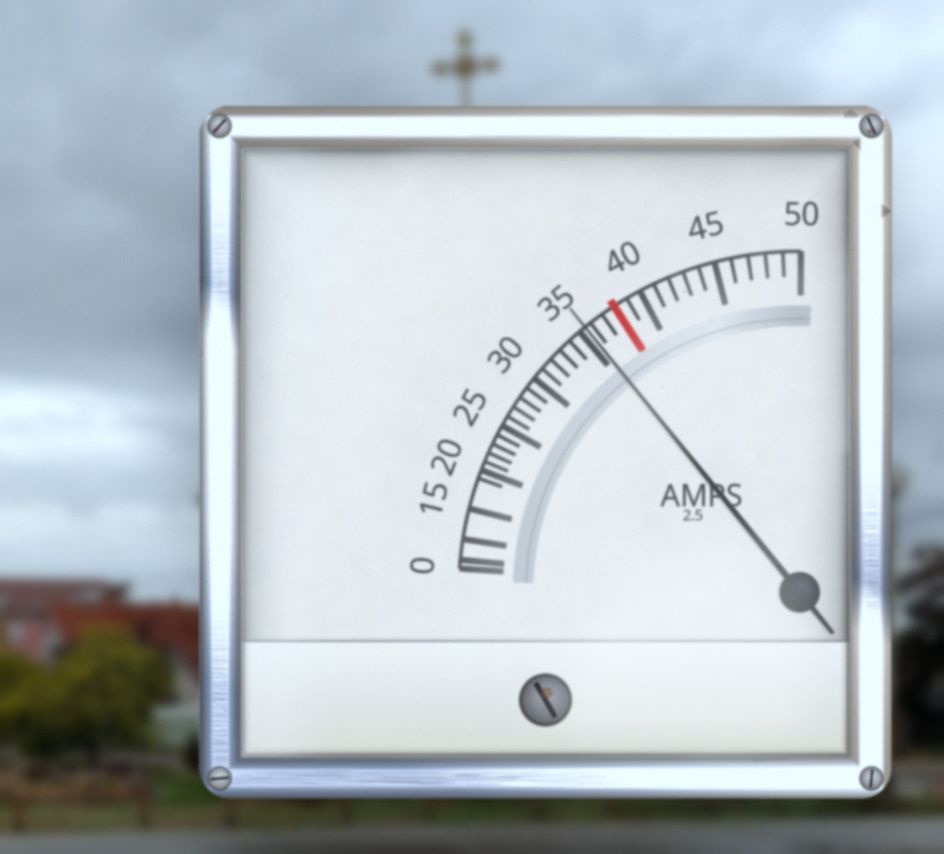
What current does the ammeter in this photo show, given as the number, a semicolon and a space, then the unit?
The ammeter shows 35.5; A
